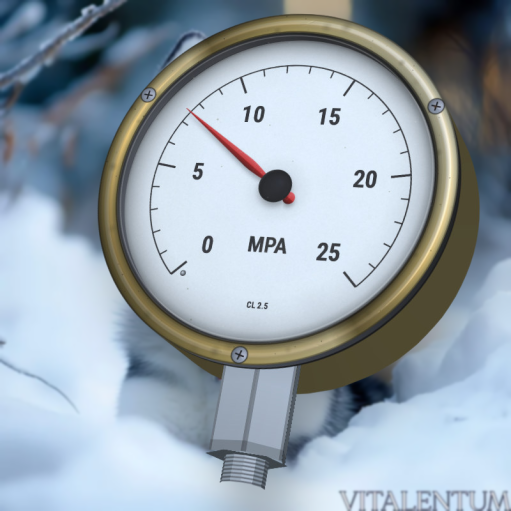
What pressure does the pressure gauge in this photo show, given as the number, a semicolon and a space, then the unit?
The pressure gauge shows 7.5; MPa
